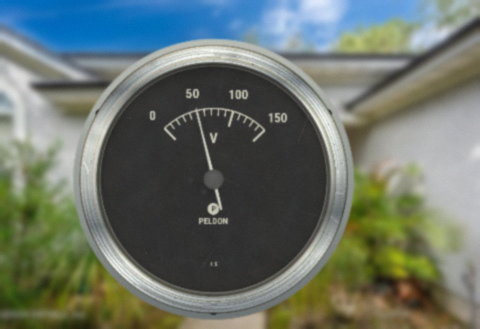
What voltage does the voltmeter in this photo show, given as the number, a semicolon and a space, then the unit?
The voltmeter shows 50; V
